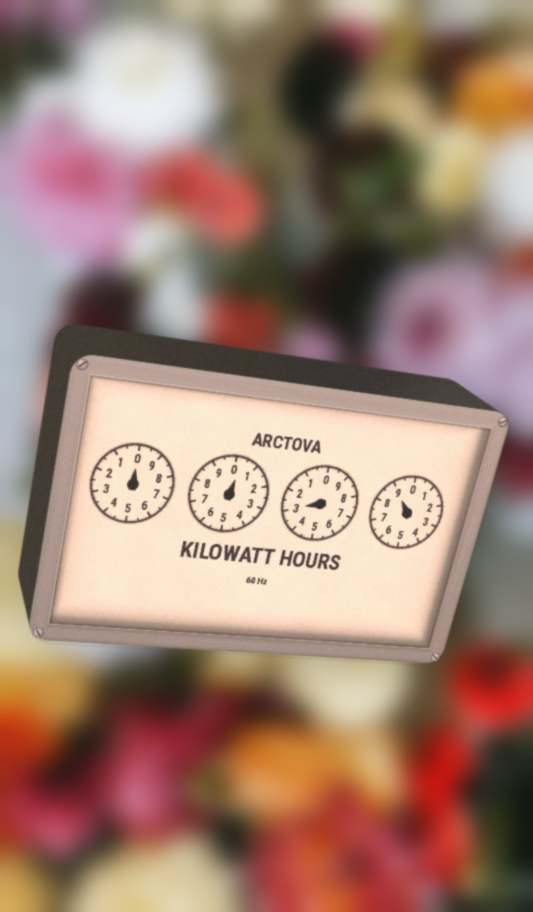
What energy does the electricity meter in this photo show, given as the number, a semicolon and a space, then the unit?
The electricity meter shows 29; kWh
